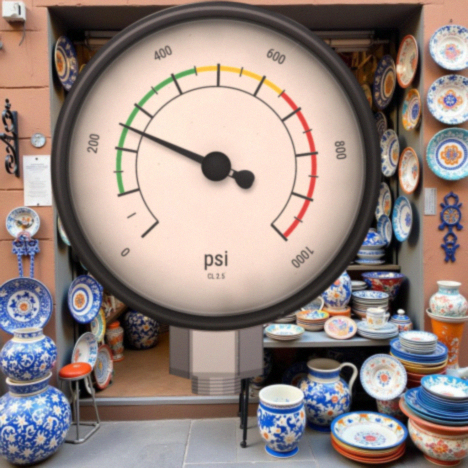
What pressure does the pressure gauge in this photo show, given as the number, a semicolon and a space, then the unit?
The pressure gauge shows 250; psi
